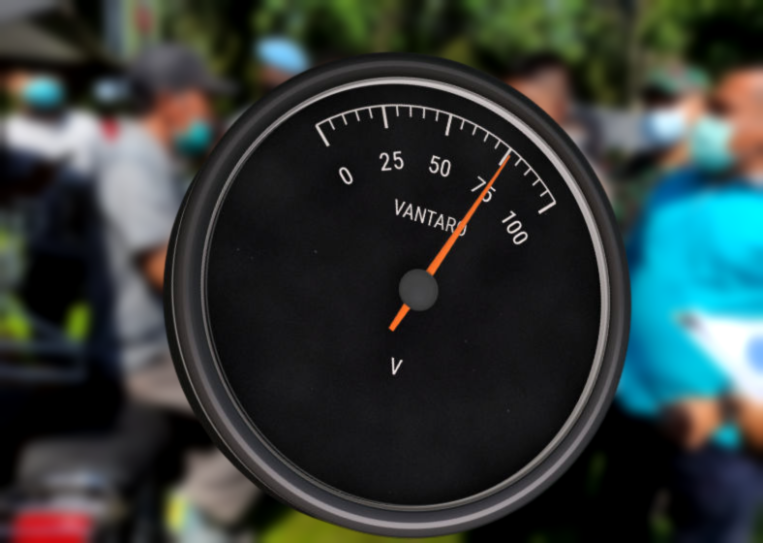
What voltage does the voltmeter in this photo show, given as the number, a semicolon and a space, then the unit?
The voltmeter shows 75; V
